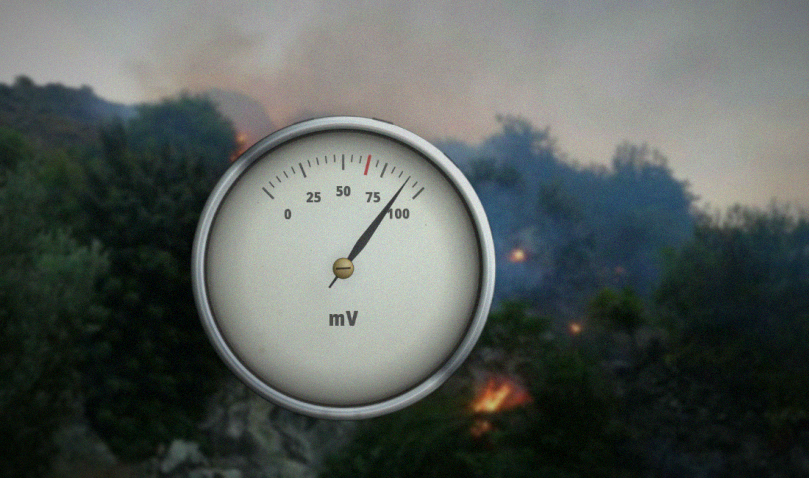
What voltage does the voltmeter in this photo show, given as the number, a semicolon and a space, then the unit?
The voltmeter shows 90; mV
